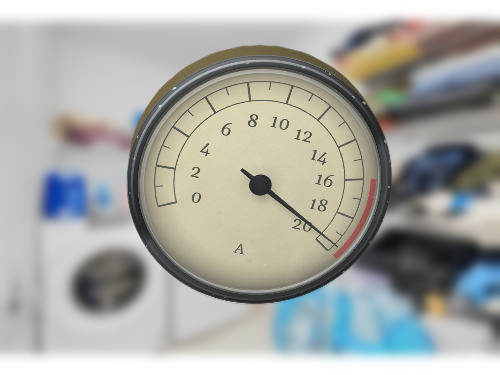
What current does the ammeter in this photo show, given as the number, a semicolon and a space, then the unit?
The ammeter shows 19.5; A
